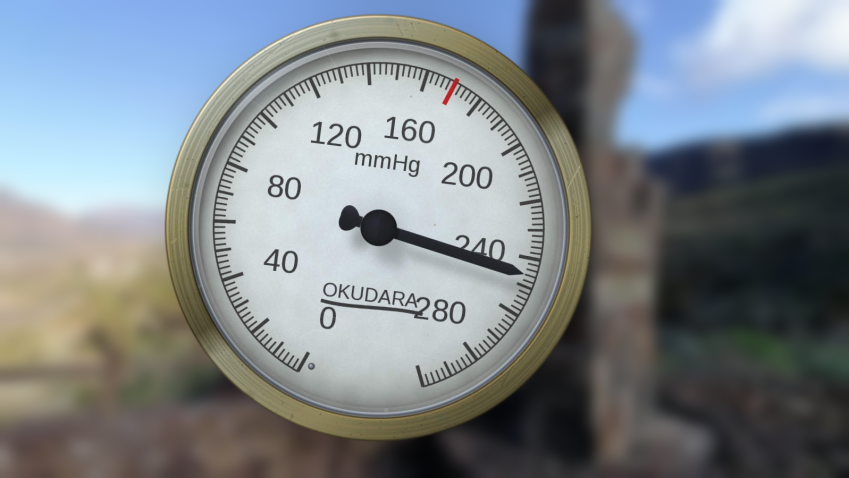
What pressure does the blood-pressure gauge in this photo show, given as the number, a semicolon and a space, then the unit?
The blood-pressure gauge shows 246; mmHg
